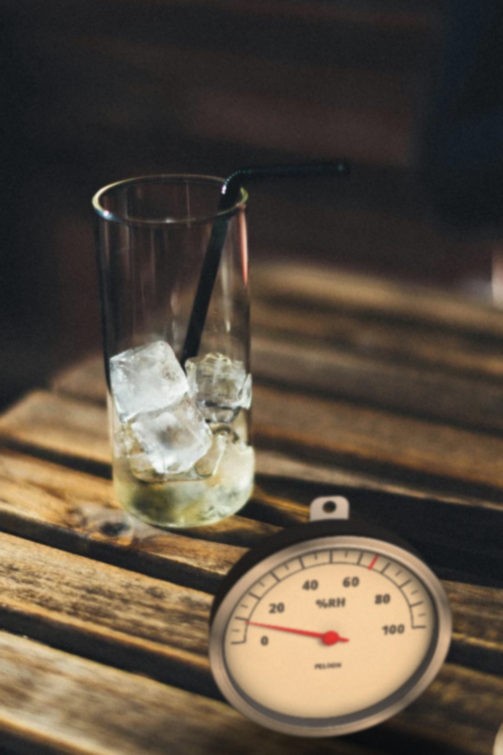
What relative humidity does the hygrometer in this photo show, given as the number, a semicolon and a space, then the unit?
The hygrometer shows 10; %
